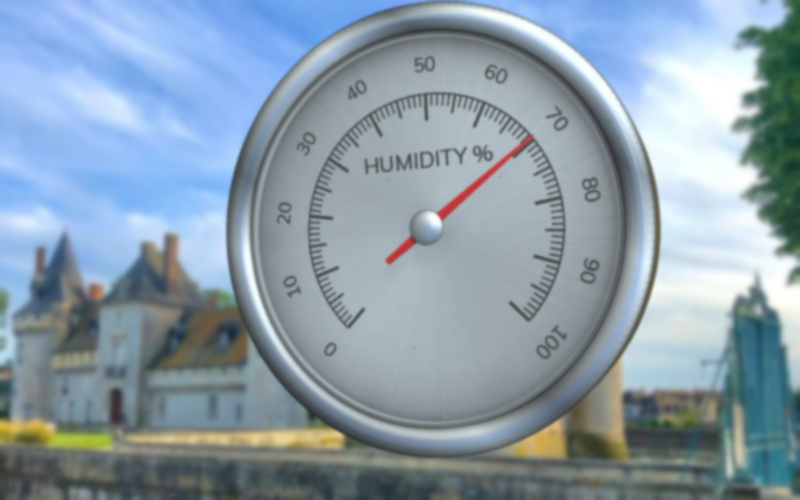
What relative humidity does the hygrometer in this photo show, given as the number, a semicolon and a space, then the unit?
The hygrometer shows 70; %
